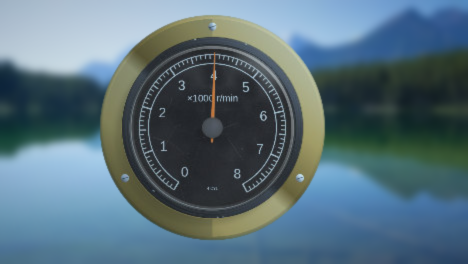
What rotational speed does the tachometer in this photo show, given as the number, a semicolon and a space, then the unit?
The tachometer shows 4000; rpm
